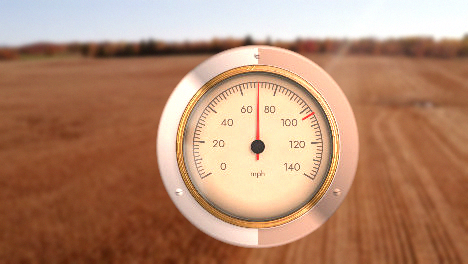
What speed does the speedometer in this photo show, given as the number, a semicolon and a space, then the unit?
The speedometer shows 70; mph
